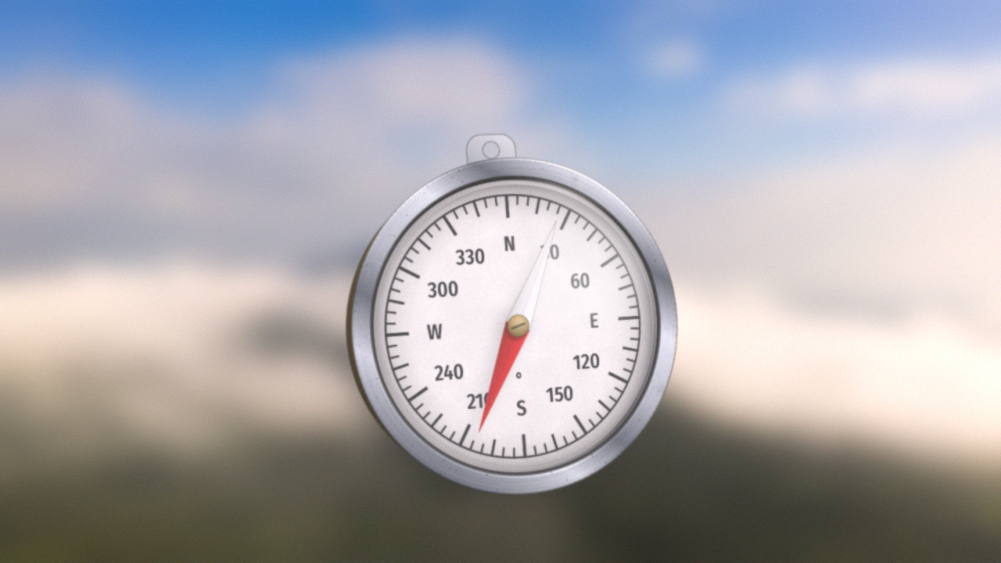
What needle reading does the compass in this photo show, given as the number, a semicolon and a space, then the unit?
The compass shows 205; °
